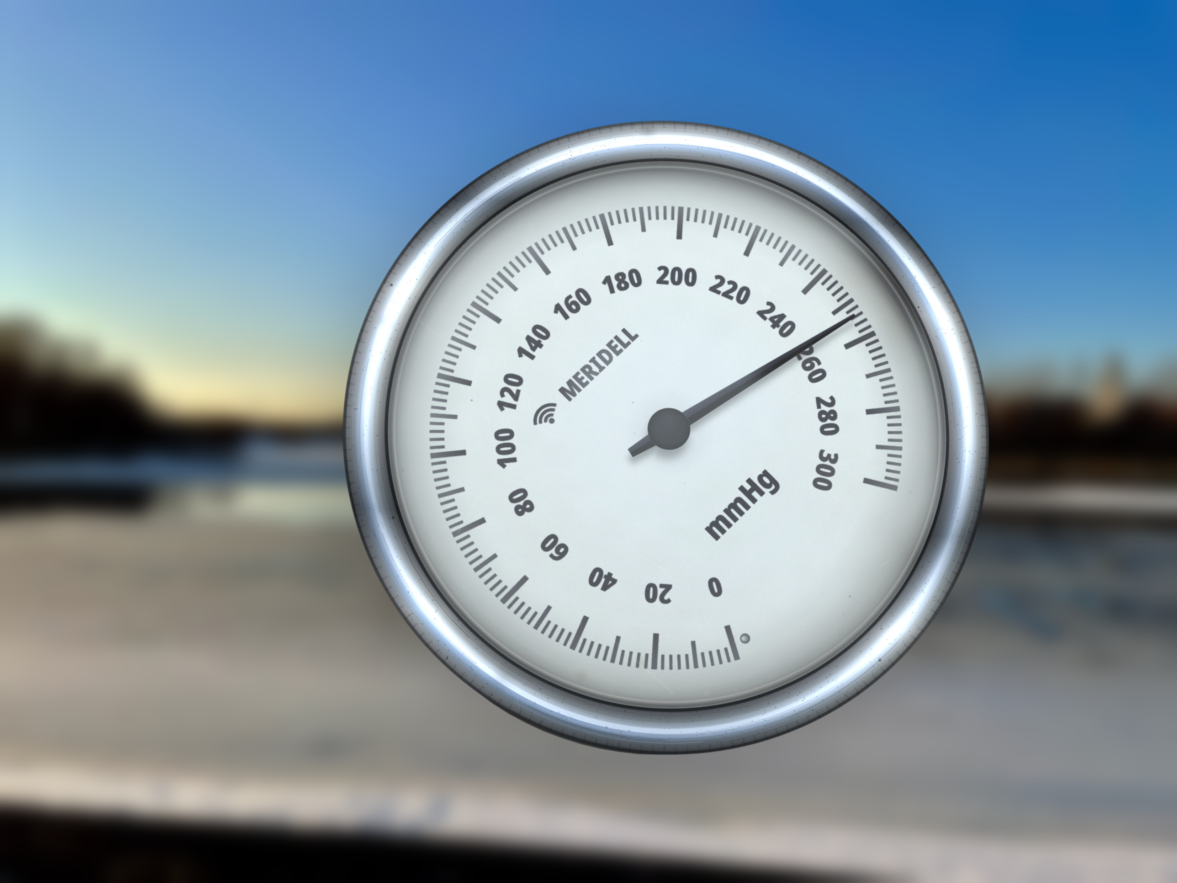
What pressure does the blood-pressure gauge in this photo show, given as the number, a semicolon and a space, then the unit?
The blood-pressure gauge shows 254; mmHg
